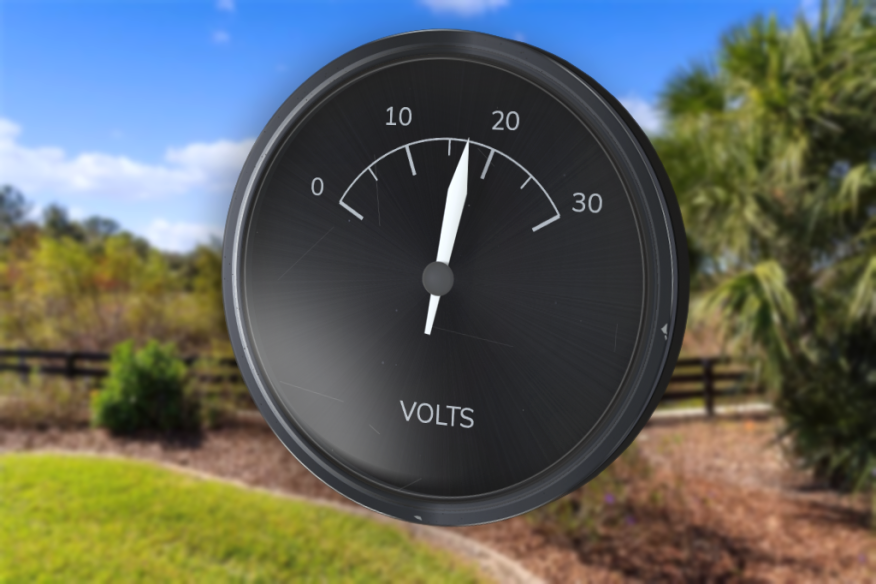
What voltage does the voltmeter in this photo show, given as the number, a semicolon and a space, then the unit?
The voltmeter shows 17.5; V
